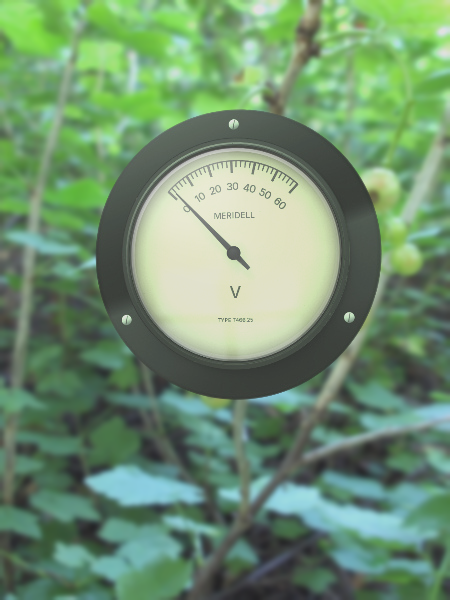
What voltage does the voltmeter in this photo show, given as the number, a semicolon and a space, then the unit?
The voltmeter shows 2; V
